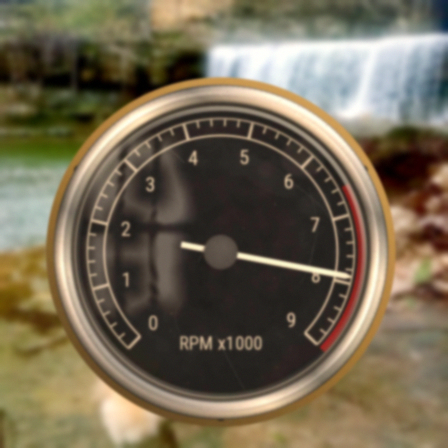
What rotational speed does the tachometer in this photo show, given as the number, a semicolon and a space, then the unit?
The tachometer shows 7900; rpm
